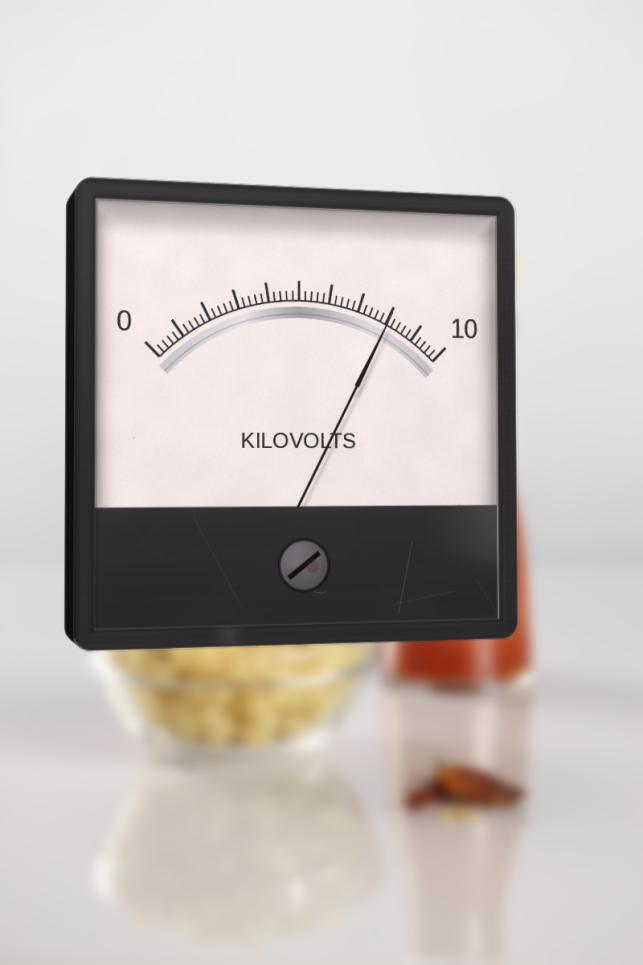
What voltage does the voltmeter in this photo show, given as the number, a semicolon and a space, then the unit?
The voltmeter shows 8; kV
